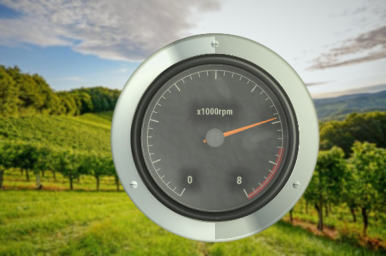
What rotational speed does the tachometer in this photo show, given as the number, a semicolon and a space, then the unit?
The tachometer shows 5900; rpm
